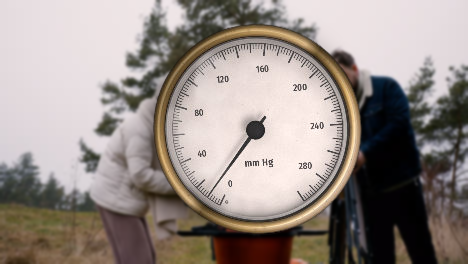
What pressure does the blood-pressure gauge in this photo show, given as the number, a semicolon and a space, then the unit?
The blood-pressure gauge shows 10; mmHg
